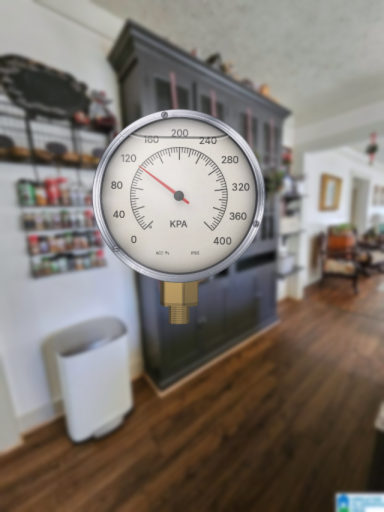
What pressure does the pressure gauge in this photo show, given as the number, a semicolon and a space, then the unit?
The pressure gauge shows 120; kPa
